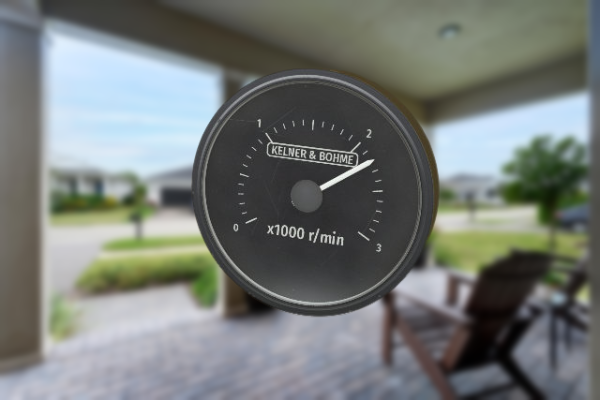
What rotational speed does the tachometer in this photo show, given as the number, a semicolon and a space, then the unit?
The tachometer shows 2200; rpm
